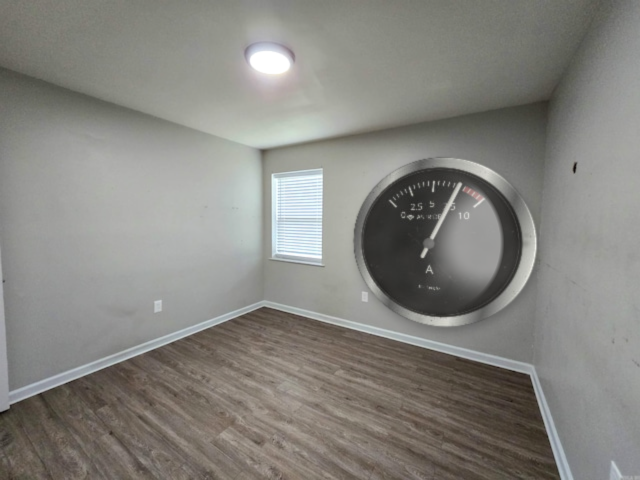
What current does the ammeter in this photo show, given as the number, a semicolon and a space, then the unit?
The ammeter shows 7.5; A
